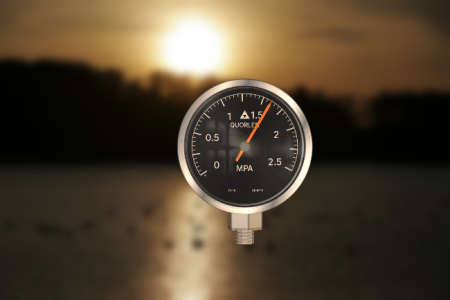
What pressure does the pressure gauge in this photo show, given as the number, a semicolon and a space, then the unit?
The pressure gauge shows 1.6; MPa
